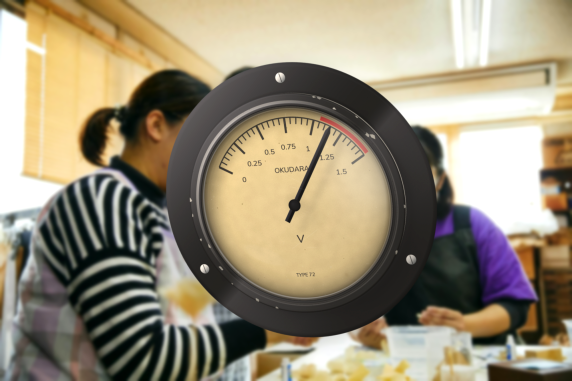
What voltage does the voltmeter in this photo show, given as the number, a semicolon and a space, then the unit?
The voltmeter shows 1.15; V
